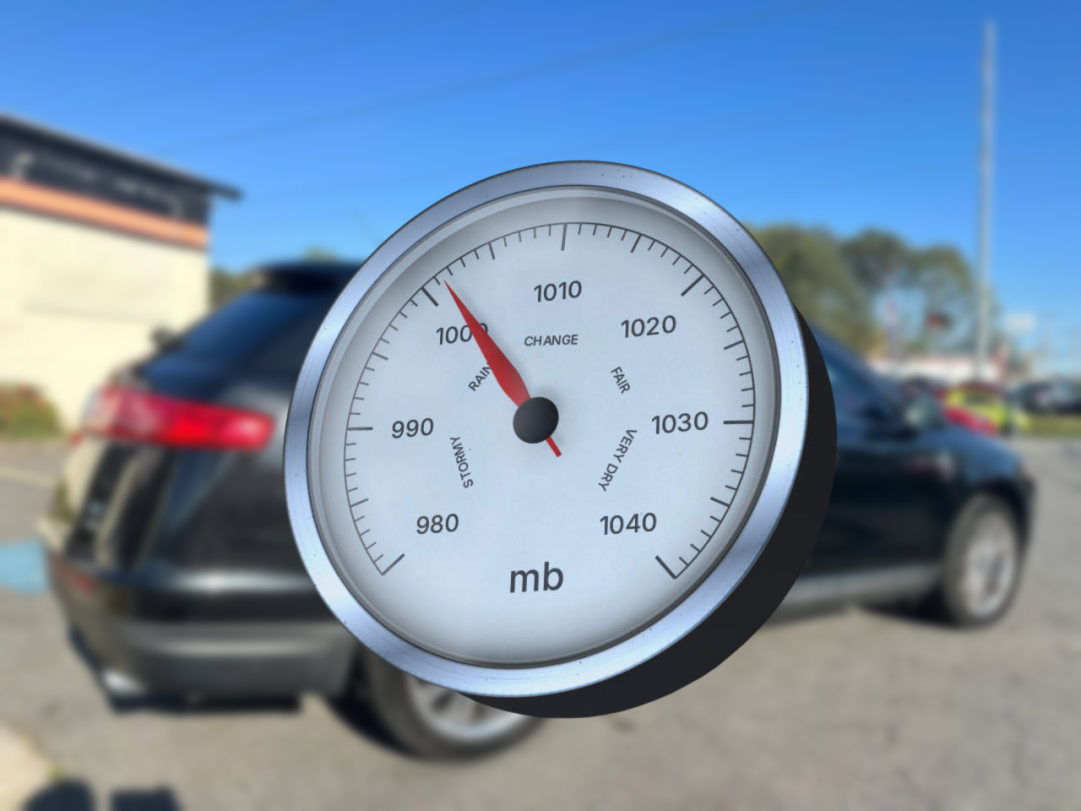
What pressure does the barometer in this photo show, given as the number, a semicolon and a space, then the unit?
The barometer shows 1001.5; mbar
